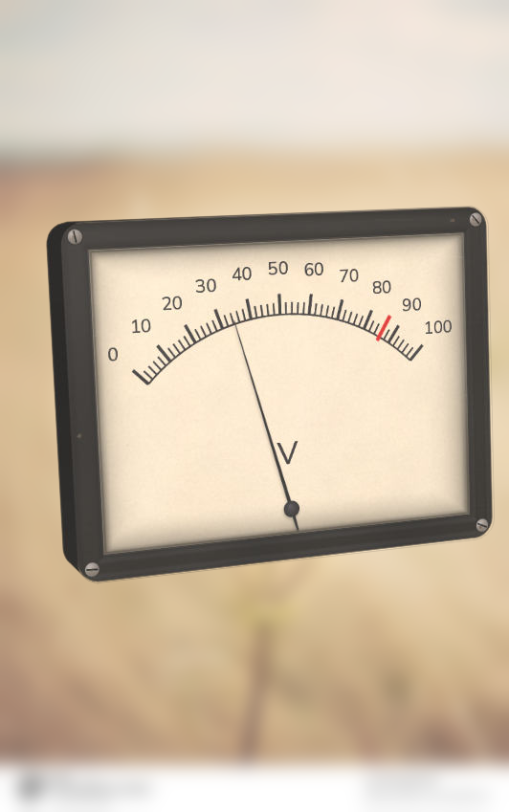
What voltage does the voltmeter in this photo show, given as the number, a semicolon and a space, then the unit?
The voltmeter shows 34; V
